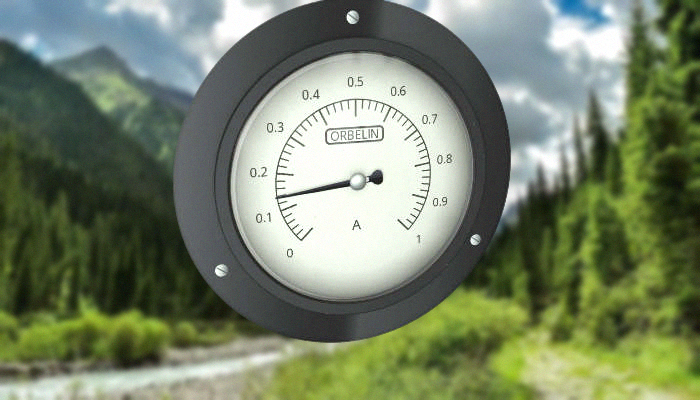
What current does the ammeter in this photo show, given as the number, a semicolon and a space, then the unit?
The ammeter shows 0.14; A
